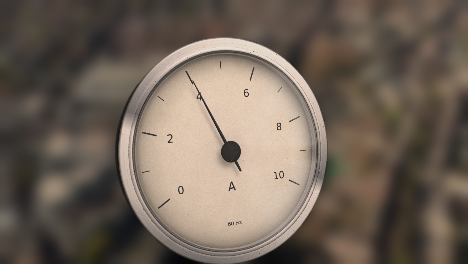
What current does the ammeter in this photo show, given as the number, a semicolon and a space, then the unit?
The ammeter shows 4; A
